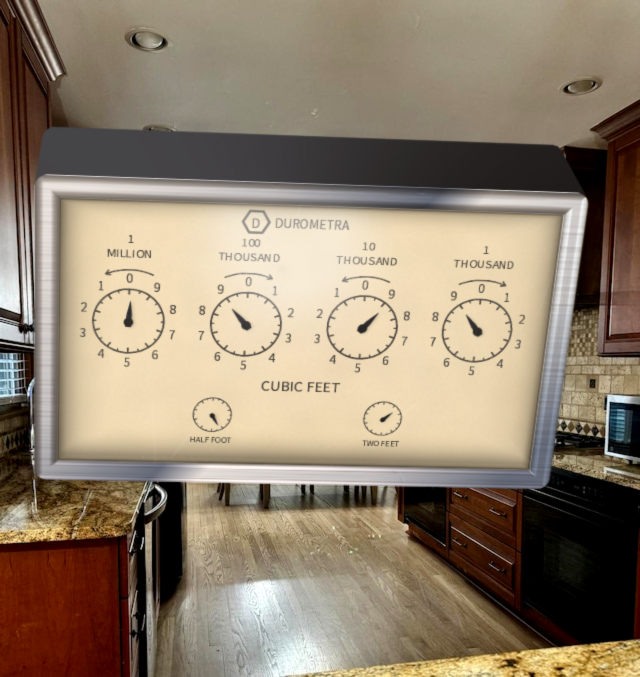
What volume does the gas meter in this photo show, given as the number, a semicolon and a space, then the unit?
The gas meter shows 988900; ft³
